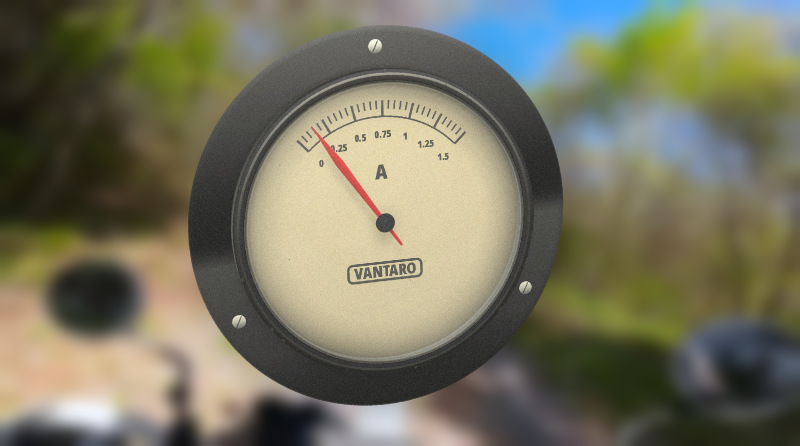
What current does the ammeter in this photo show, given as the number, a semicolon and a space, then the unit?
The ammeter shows 0.15; A
